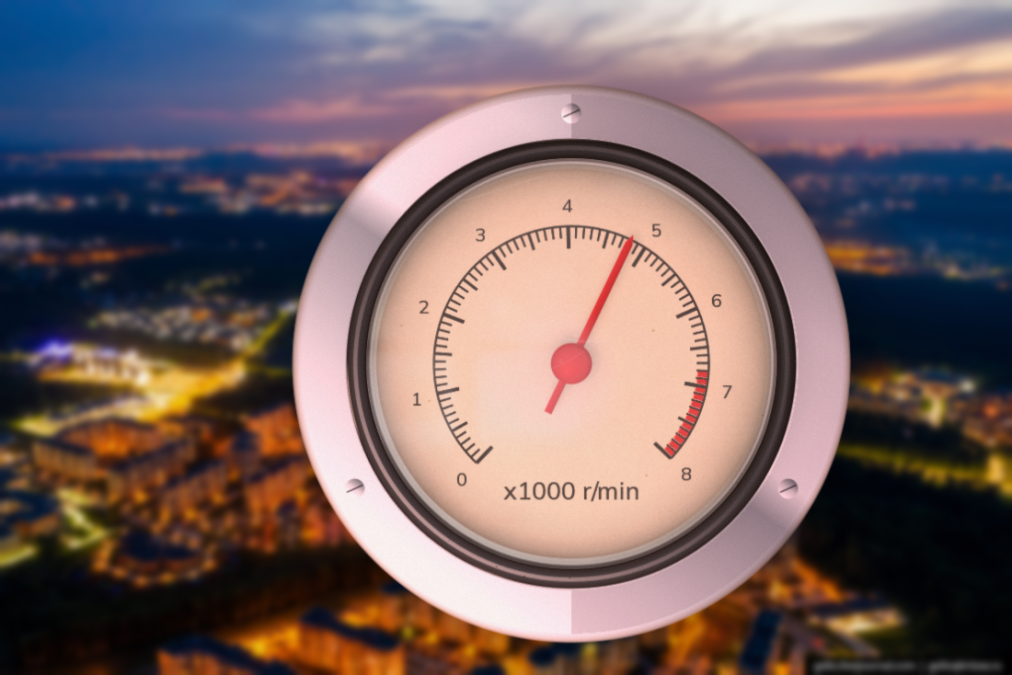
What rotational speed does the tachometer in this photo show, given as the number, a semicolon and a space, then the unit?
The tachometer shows 4800; rpm
